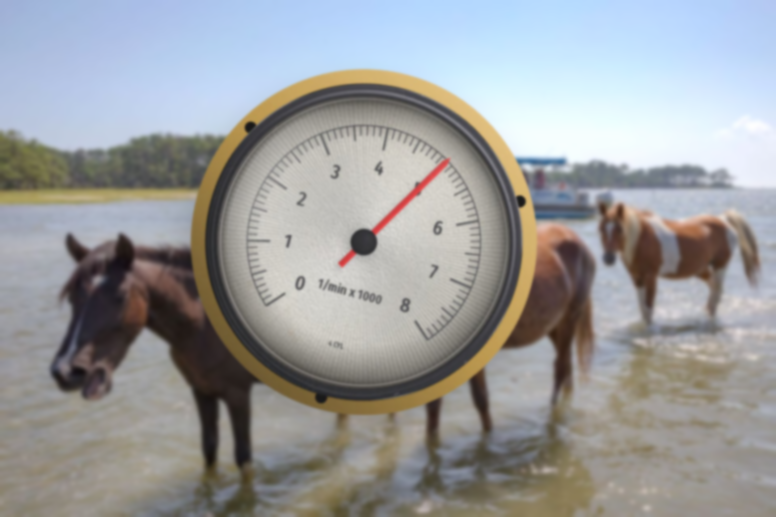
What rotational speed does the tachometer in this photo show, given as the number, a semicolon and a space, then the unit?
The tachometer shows 5000; rpm
